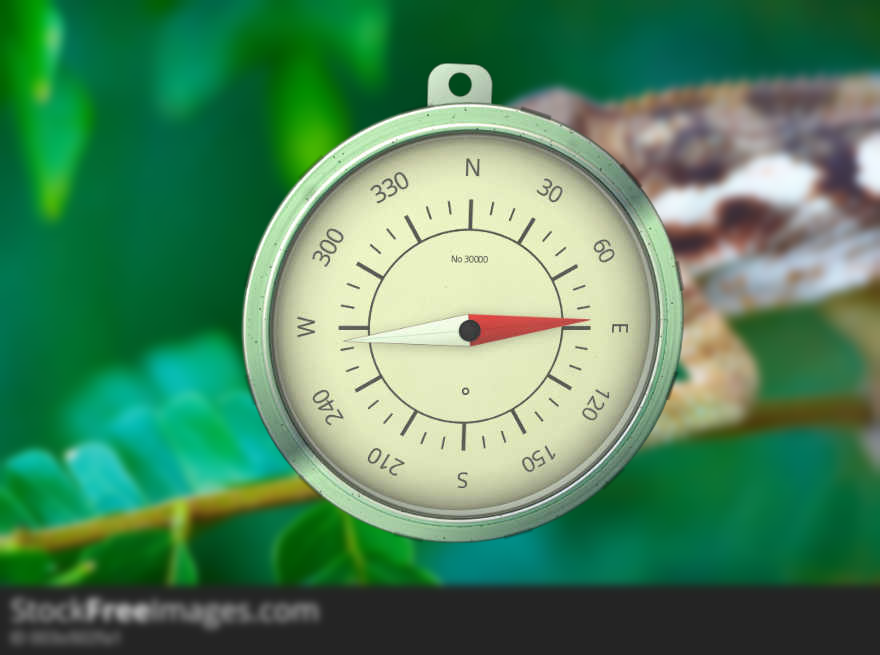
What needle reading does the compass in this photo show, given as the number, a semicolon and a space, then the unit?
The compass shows 85; °
